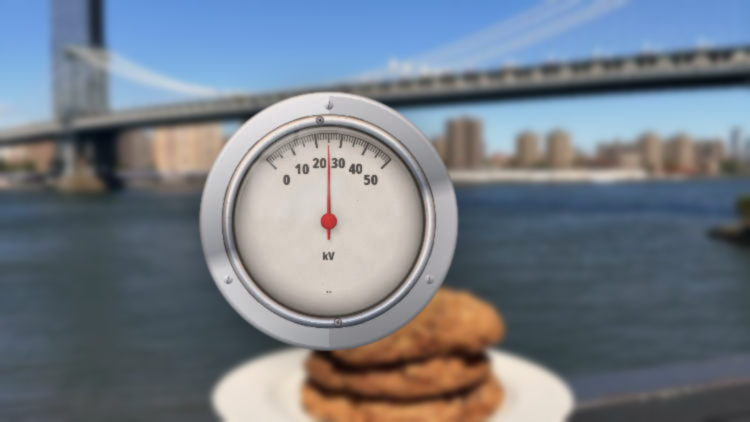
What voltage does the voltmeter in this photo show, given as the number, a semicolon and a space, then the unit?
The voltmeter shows 25; kV
